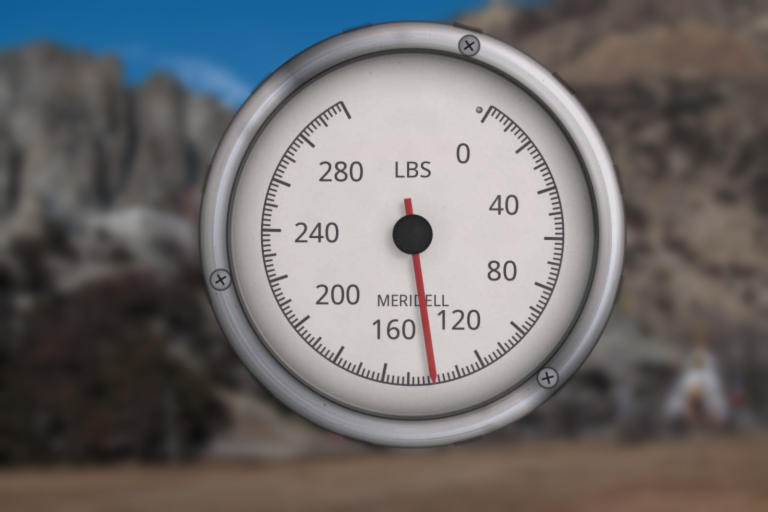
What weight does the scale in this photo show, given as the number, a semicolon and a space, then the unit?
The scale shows 140; lb
